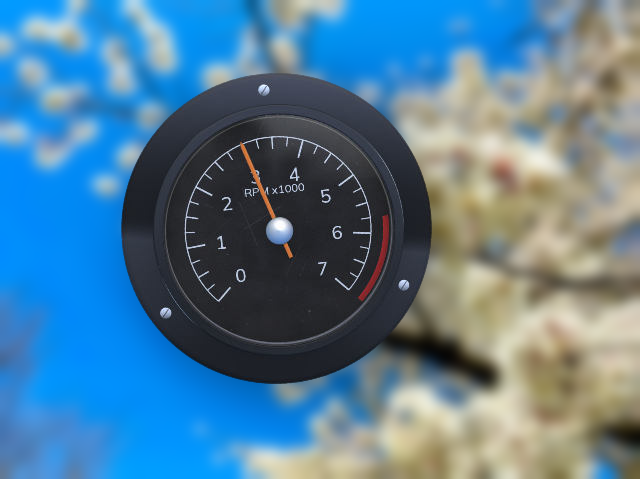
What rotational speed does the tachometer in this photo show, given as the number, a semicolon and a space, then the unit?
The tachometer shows 3000; rpm
